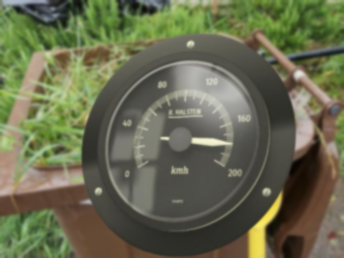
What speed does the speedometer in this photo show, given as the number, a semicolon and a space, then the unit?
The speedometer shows 180; km/h
